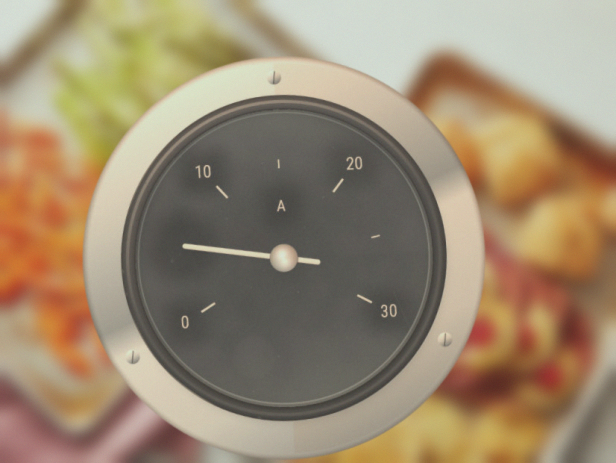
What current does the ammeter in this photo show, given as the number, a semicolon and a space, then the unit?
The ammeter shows 5; A
